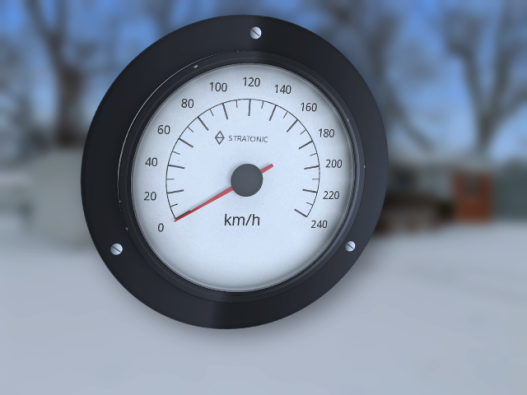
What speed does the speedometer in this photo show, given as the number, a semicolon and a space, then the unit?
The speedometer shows 0; km/h
